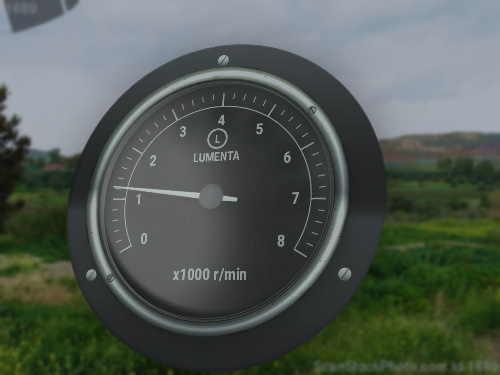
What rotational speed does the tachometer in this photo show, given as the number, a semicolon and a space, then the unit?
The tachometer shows 1200; rpm
